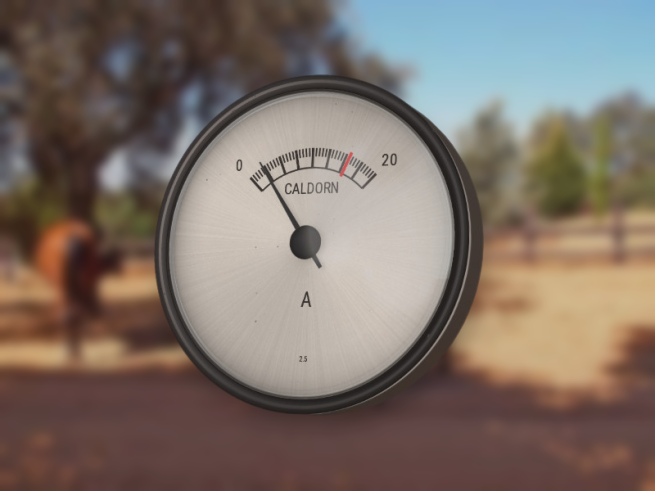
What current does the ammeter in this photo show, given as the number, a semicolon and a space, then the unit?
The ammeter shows 2.5; A
